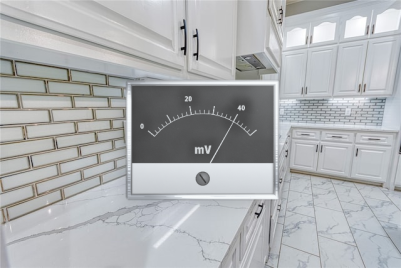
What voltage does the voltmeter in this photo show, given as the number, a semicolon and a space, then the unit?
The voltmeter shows 40; mV
